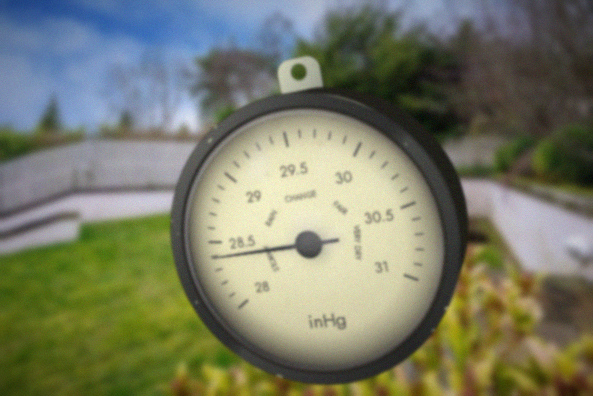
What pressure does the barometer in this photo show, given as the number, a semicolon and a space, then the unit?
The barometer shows 28.4; inHg
